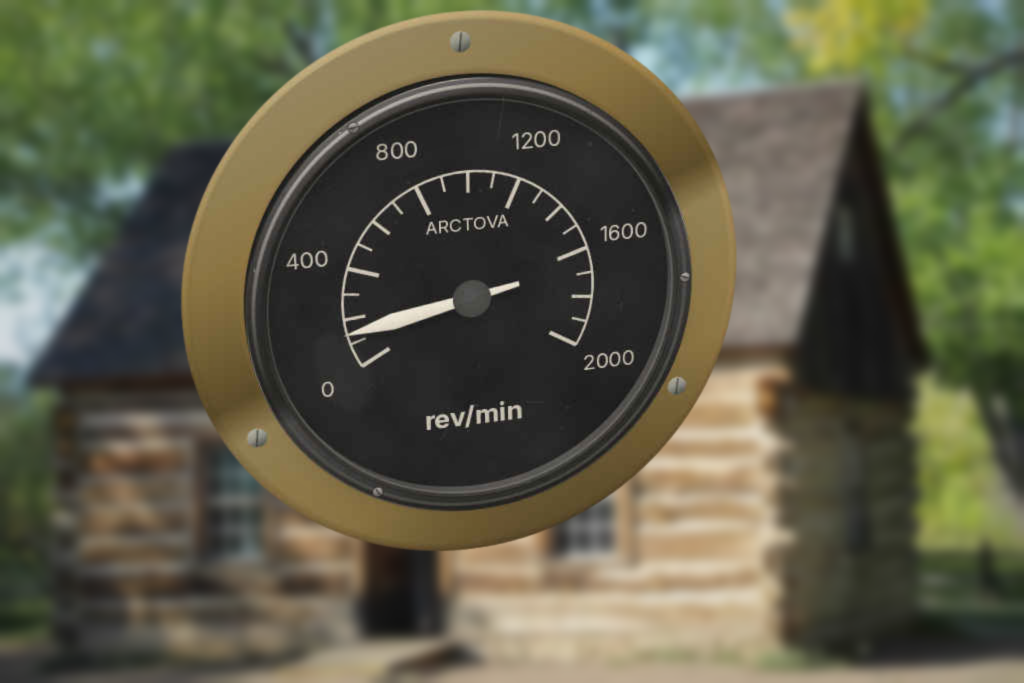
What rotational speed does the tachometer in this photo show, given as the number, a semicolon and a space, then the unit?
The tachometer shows 150; rpm
